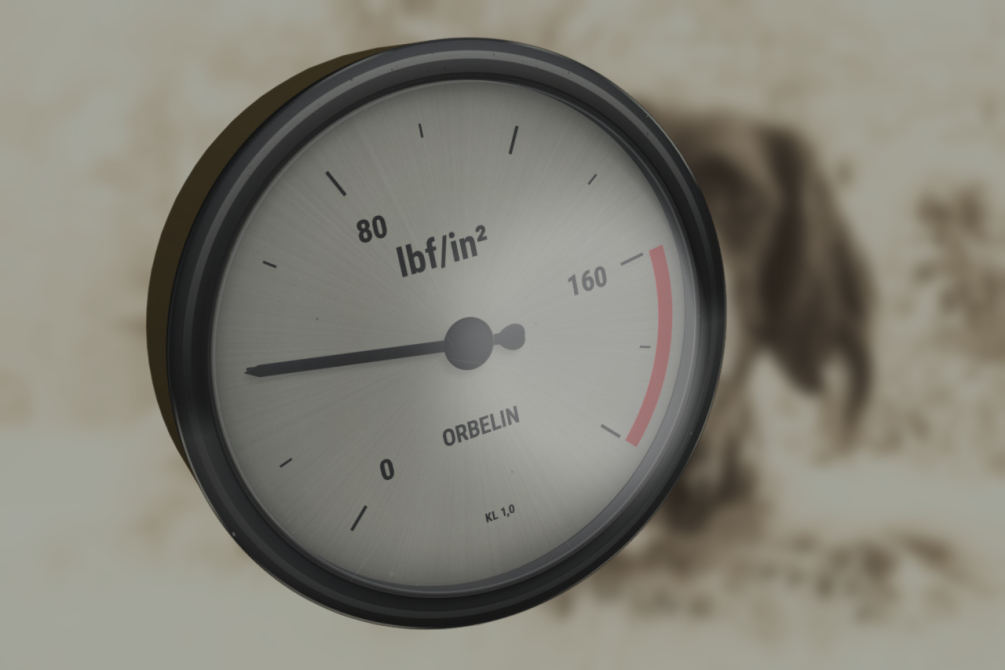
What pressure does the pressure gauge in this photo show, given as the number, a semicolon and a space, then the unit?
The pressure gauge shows 40; psi
